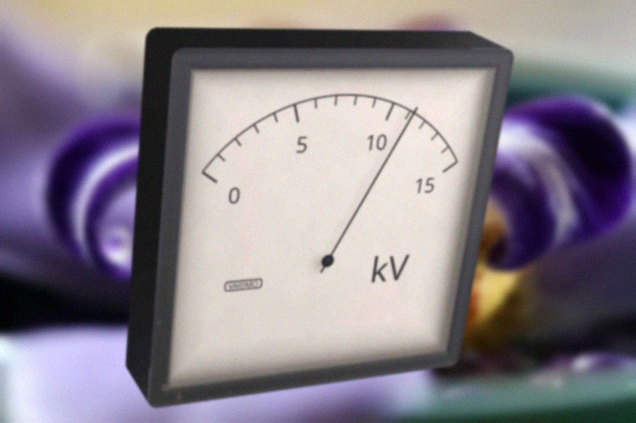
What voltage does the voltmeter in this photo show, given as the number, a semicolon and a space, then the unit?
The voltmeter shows 11; kV
